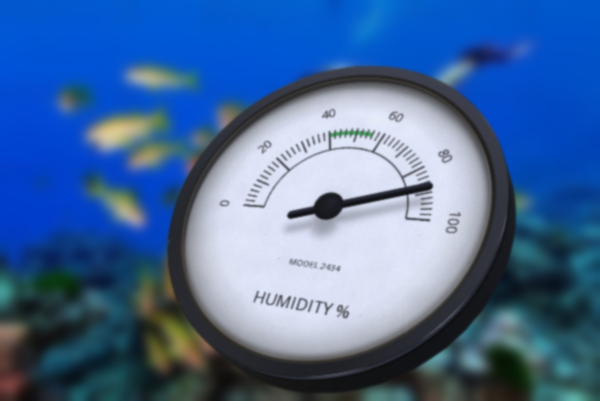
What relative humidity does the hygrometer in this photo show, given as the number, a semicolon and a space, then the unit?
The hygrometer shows 90; %
